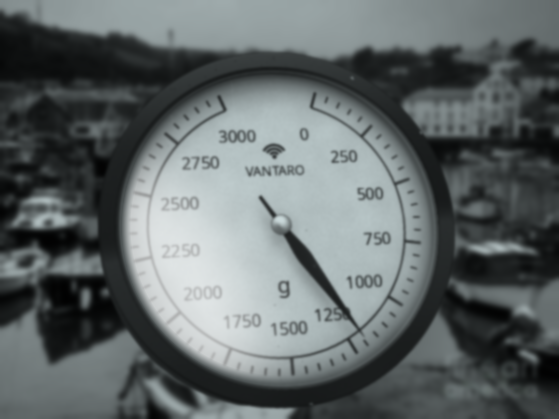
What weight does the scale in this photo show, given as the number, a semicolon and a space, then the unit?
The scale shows 1200; g
